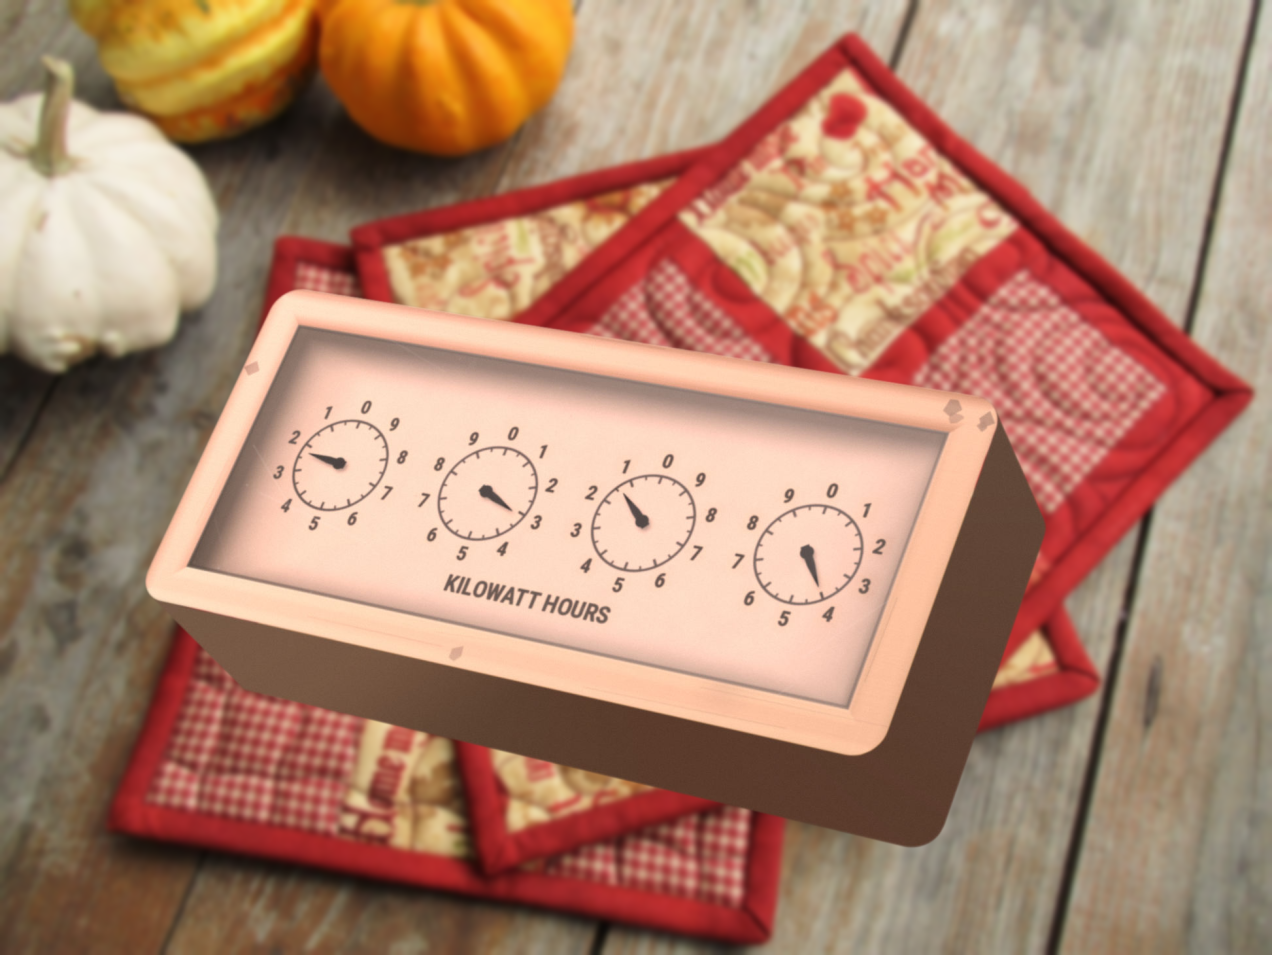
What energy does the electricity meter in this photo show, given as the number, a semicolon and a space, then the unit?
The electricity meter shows 2314; kWh
